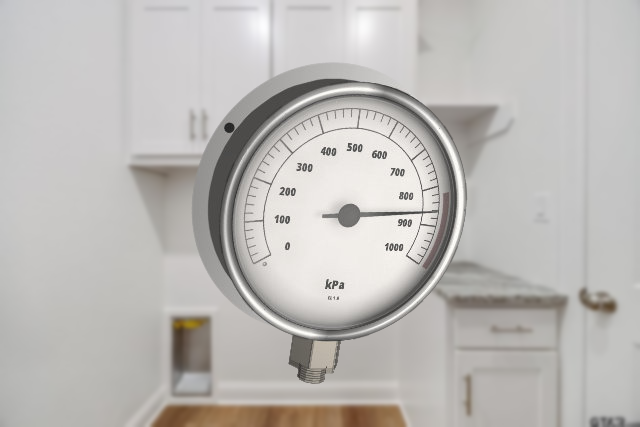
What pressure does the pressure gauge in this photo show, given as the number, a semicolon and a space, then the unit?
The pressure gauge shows 860; kPa
